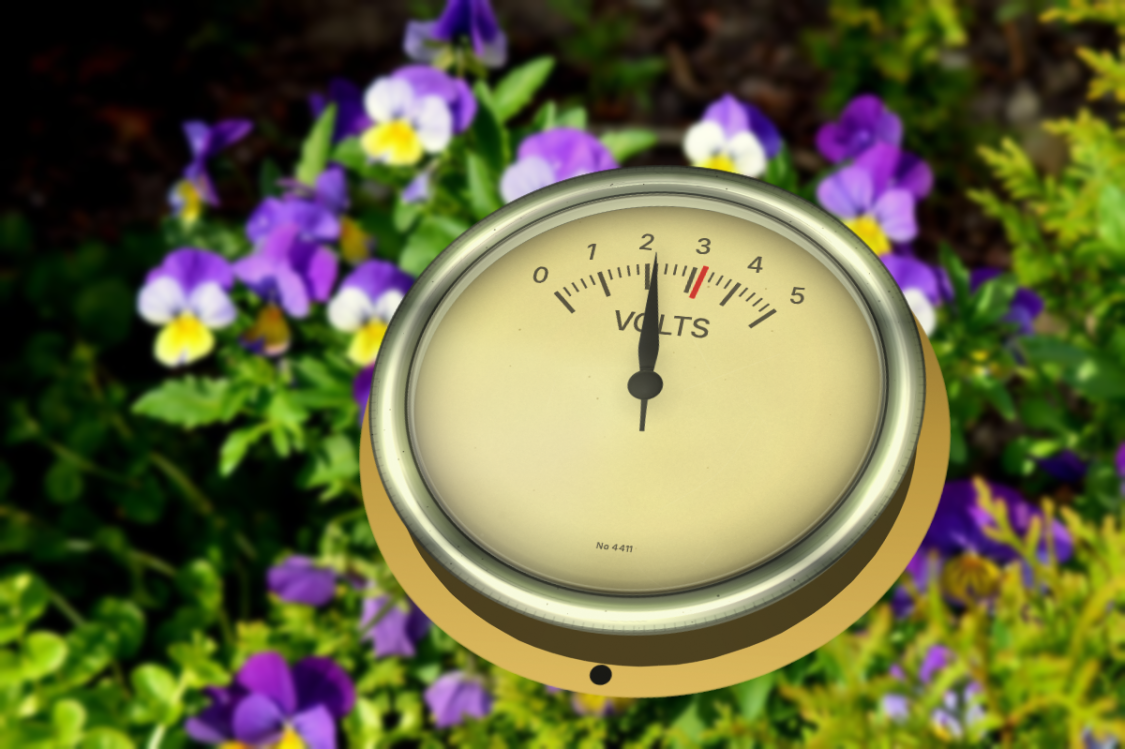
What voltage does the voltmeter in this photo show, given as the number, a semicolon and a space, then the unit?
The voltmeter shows 2.2; V
